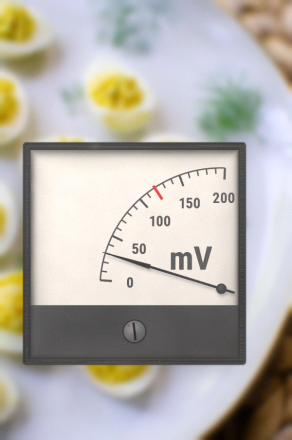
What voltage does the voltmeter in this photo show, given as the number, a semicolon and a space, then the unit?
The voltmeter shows 30; mV
